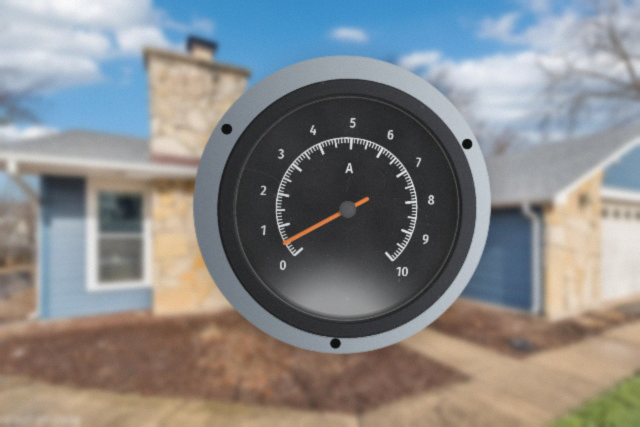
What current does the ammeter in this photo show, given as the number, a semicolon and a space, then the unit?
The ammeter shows 0.5; A
